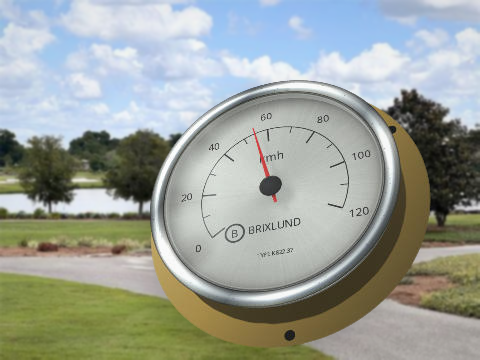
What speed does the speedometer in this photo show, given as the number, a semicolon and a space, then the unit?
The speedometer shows 55; km/h
